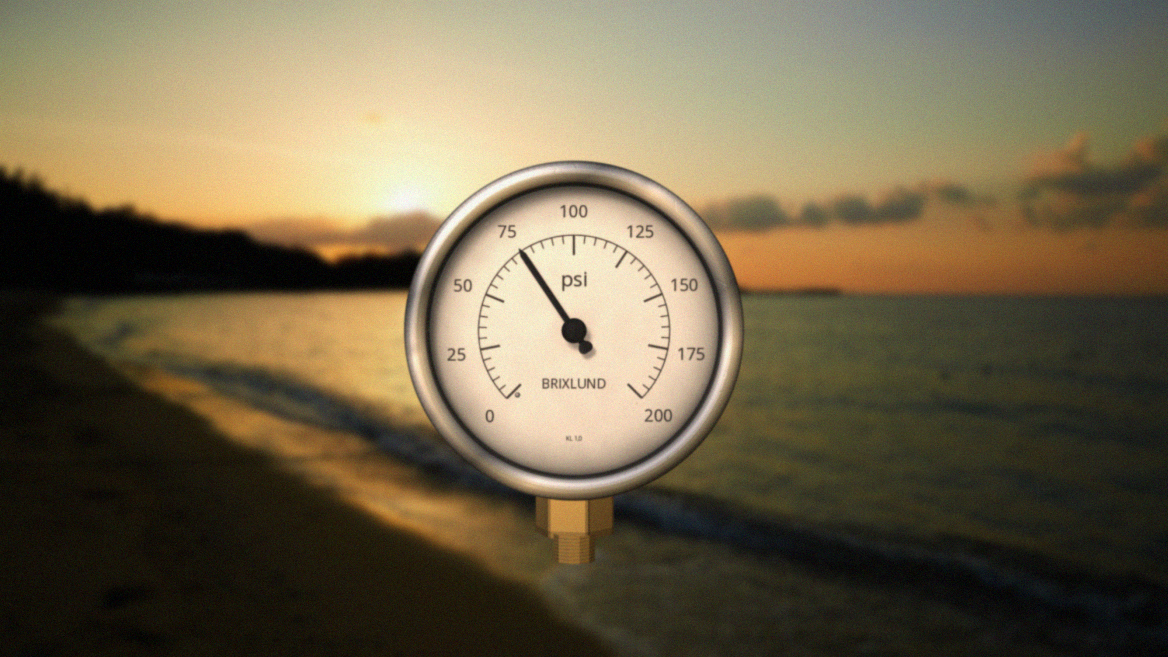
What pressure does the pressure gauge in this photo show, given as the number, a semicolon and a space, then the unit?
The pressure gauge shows 75; psi
